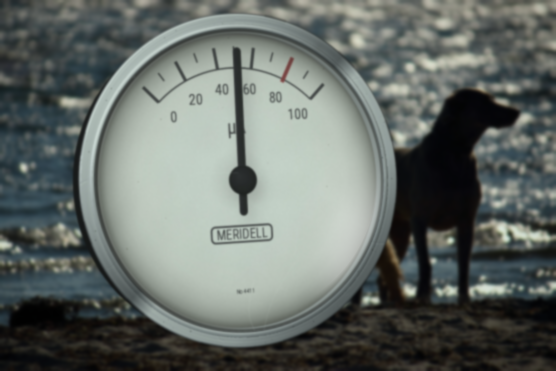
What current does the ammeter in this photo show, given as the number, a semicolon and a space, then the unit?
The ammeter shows 50; µA
